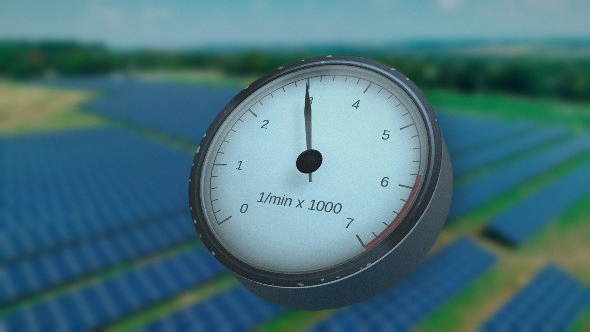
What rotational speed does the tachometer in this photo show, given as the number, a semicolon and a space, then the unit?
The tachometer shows 3000; rpm
